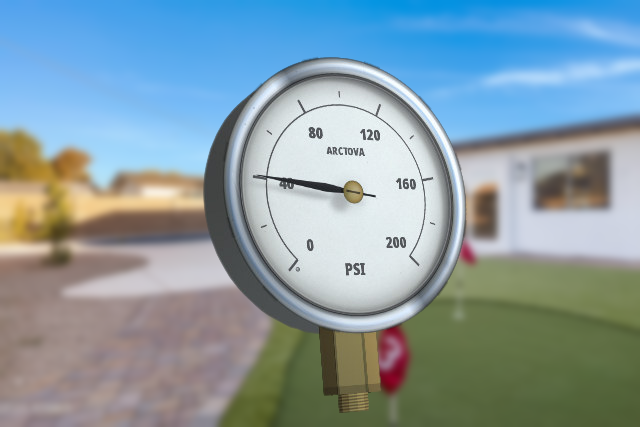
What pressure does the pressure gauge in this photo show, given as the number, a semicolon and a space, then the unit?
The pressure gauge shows 40; psi
